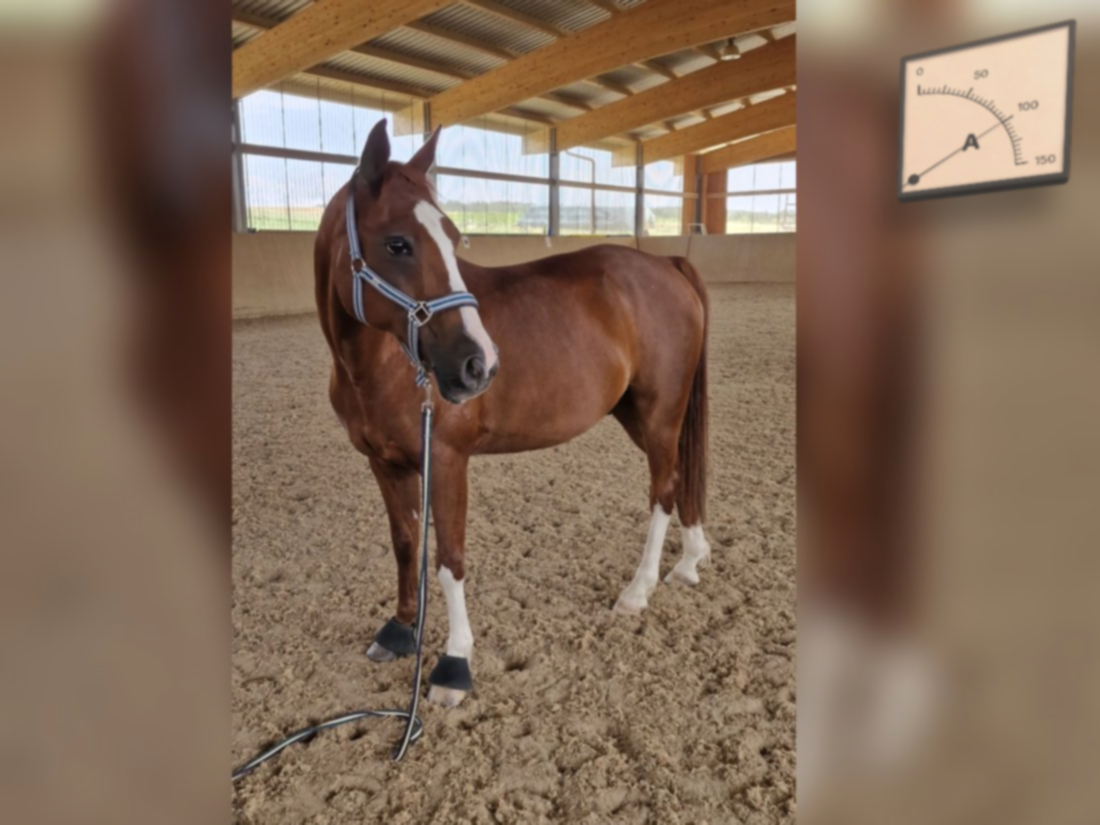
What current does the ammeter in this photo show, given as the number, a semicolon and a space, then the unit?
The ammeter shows 100; A
